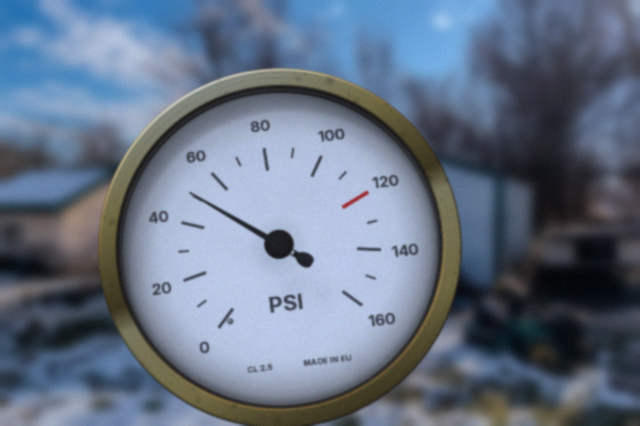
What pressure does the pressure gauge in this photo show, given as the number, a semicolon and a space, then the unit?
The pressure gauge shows 50; psi
